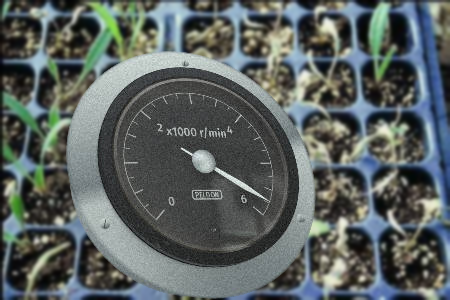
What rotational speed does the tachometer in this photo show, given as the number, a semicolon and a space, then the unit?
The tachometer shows 5750; rpm
